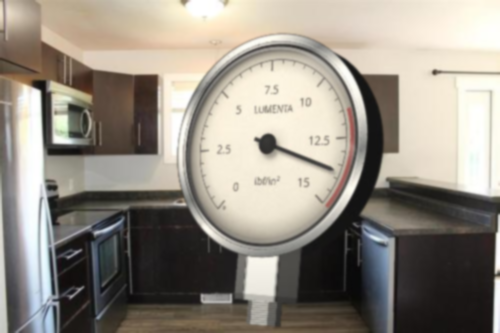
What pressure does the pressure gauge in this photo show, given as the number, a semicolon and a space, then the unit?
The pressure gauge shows 13.75; psi
